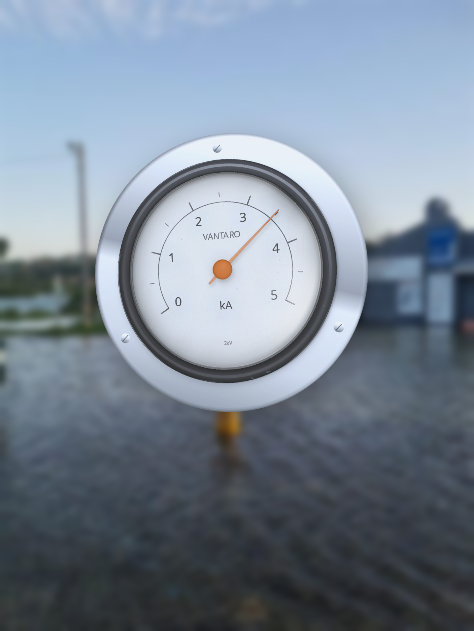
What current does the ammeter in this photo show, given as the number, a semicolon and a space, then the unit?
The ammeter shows 3.5; kA
